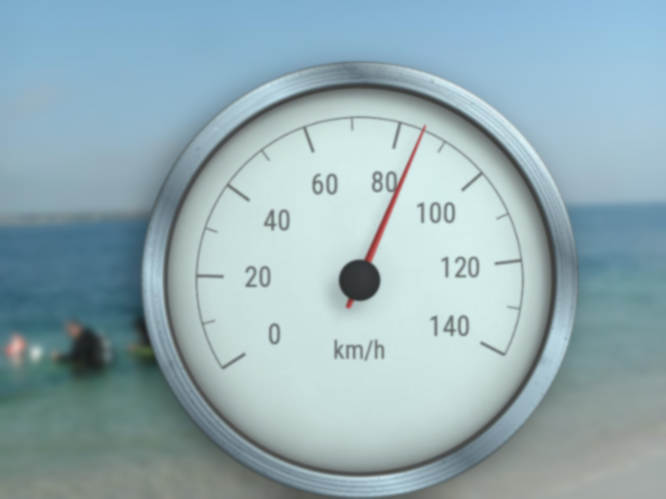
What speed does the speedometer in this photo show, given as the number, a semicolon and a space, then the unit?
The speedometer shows 85; km/h
